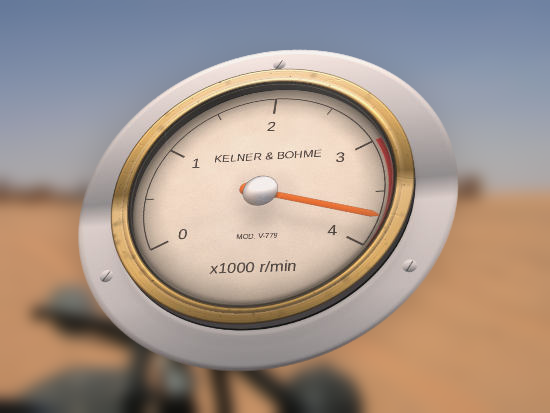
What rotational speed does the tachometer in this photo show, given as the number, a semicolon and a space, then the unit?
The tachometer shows 3750; rpm
